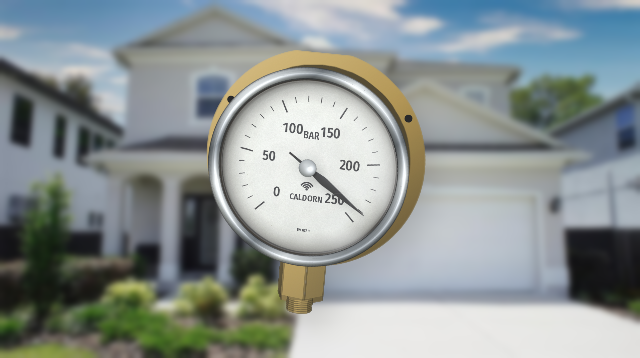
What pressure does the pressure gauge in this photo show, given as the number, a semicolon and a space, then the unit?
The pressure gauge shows 240; bar
